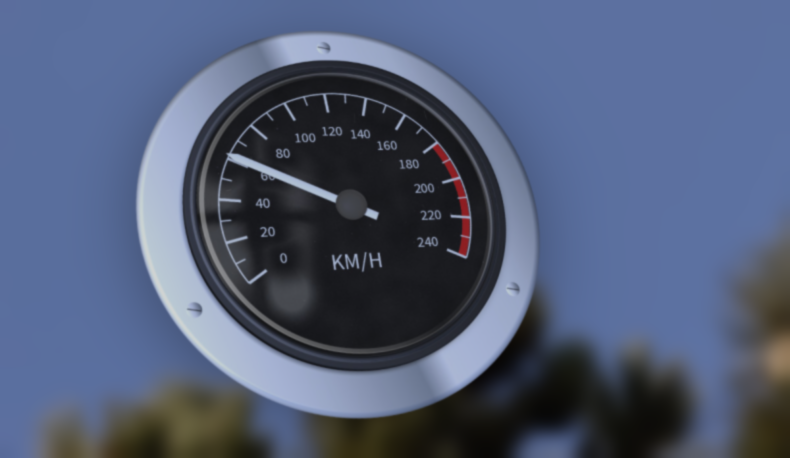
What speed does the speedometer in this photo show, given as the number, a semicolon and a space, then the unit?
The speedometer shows 60; km/h
